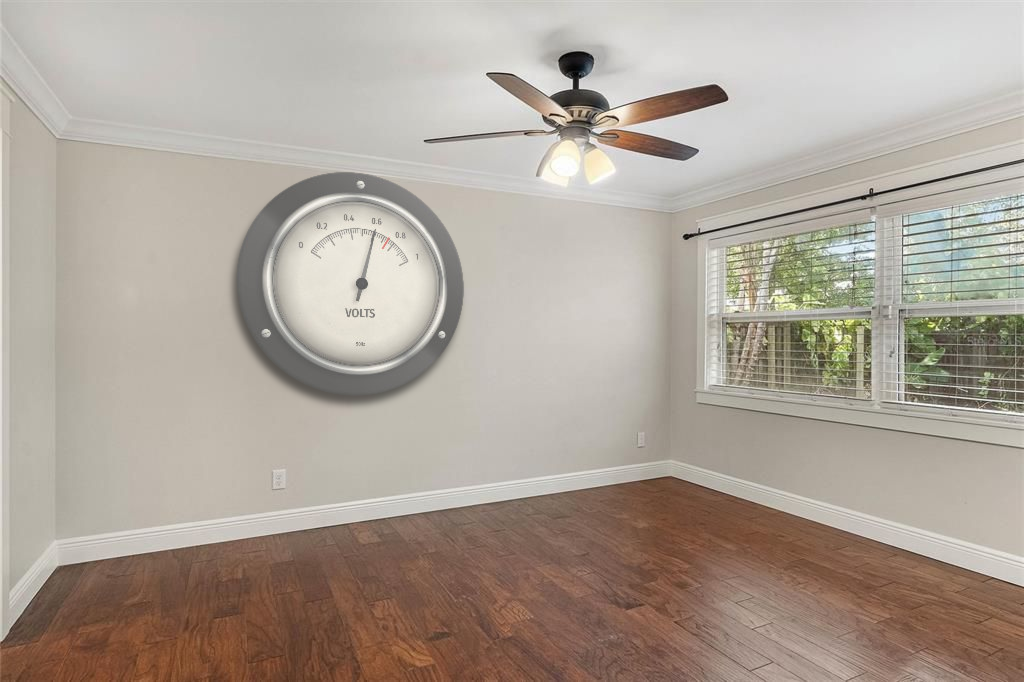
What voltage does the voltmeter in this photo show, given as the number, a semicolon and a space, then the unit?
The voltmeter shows 0.6; V
